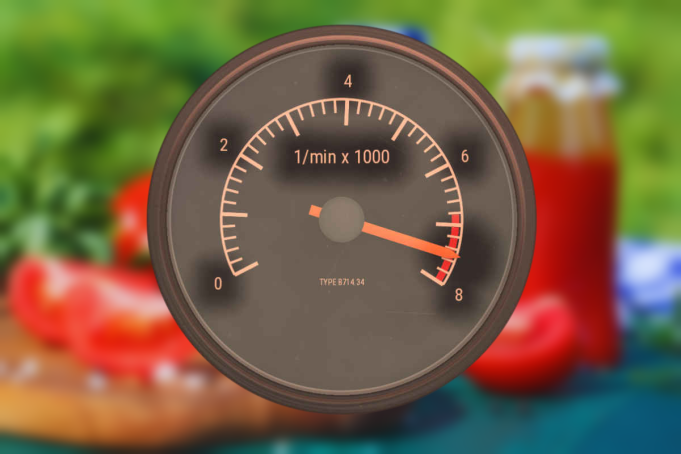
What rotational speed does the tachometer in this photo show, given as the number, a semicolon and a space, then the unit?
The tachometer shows 7500; rpm
